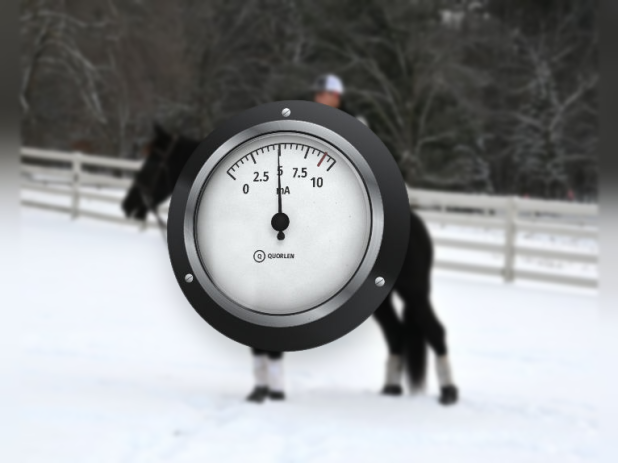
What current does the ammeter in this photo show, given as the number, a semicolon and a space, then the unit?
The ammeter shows 5; mA
